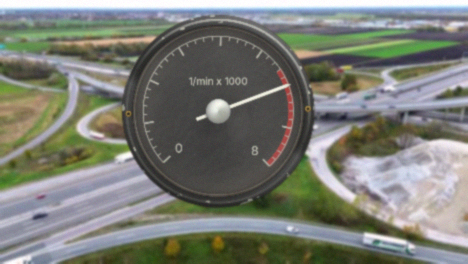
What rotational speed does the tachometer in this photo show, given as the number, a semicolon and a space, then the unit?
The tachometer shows 6000; rpm
